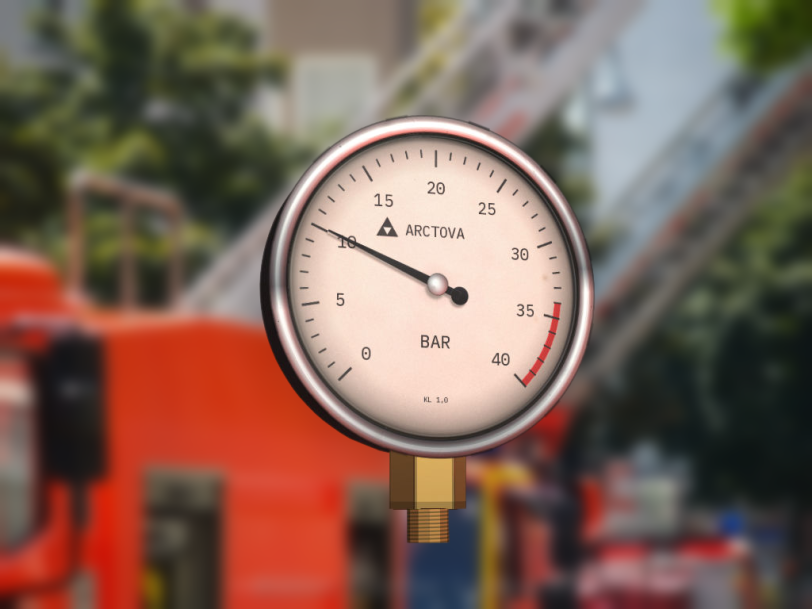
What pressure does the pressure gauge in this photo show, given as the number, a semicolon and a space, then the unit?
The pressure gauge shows 10; bar
